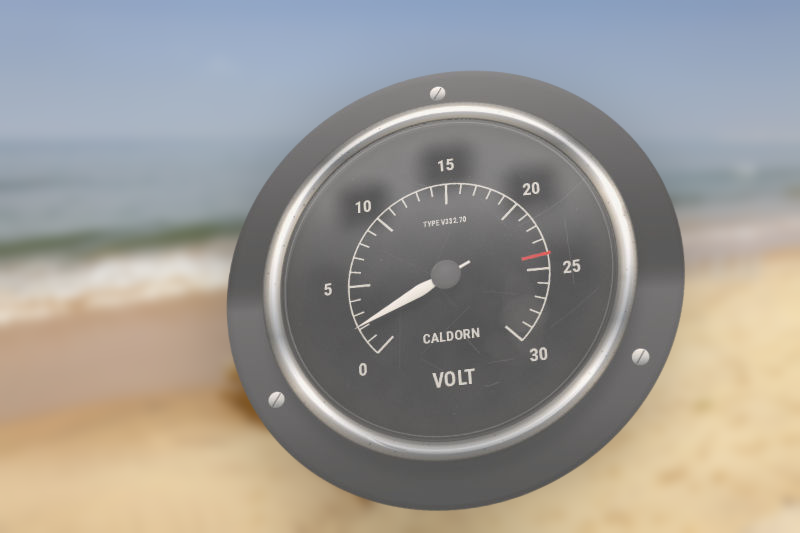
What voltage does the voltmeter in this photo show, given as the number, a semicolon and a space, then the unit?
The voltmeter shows 2; V
